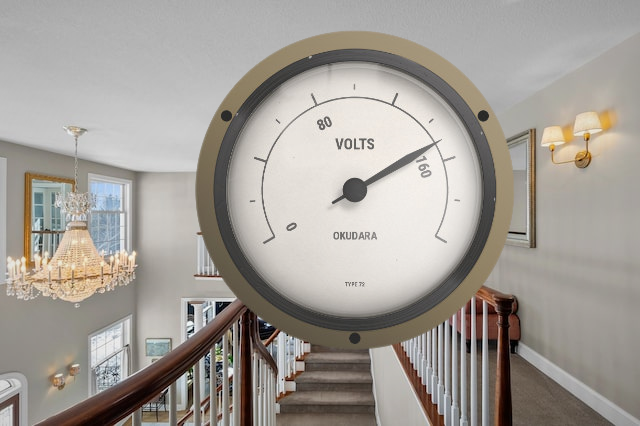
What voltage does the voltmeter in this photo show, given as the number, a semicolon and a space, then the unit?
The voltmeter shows 150; V
